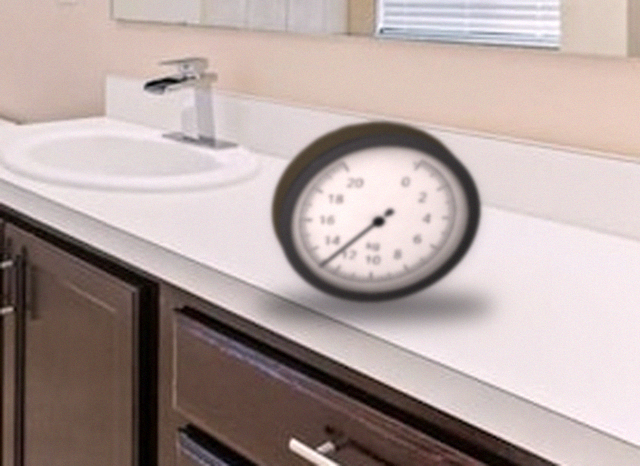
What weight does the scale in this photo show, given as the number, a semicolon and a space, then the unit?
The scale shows 13; kg
